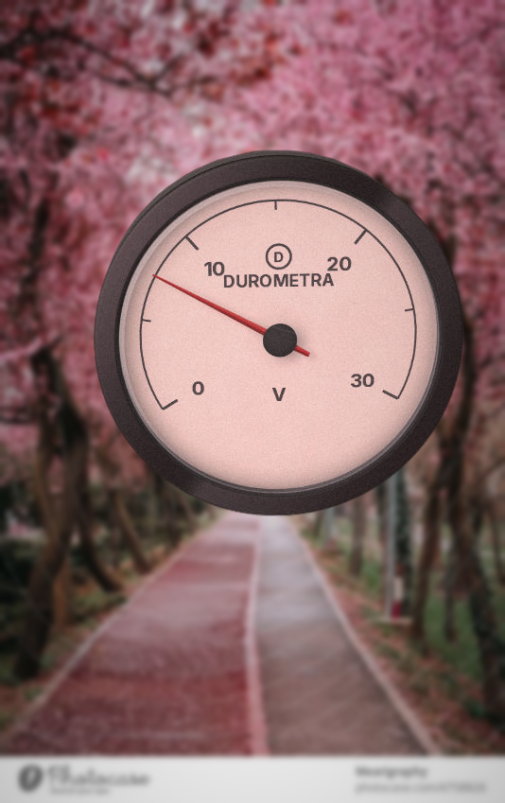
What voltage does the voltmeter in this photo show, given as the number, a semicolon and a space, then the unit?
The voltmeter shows 7.5; V
